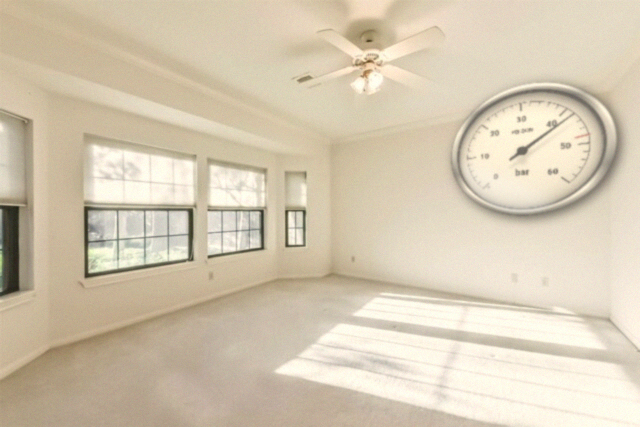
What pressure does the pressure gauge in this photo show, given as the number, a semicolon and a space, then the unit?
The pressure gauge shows 42; bar
